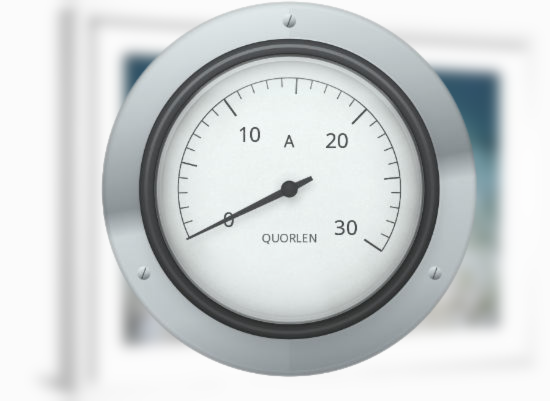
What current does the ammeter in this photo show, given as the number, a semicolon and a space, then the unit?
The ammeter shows 0; A
